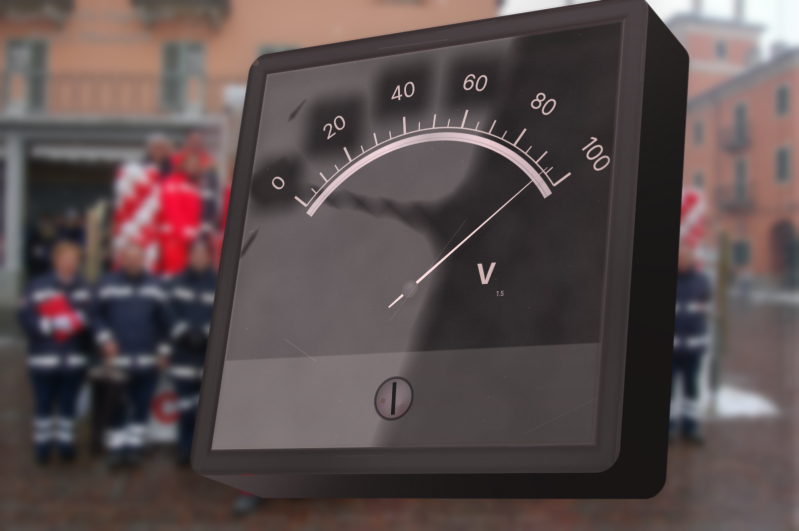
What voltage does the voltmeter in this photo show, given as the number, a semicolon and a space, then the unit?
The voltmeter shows 95; V
